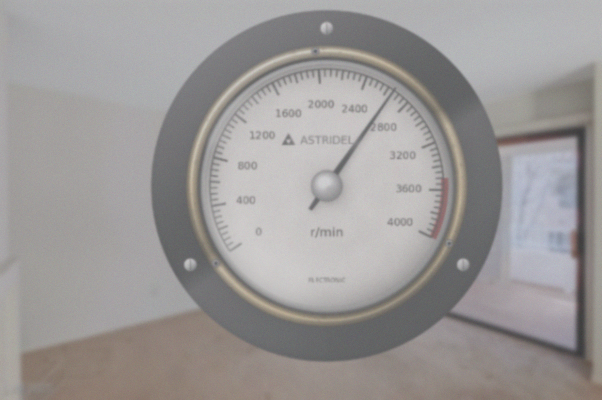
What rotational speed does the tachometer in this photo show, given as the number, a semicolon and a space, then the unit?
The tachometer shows 2650; rpm
